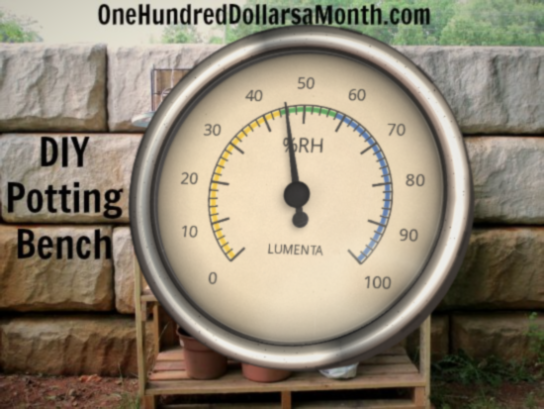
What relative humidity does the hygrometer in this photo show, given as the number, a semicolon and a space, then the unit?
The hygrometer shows 46; %
